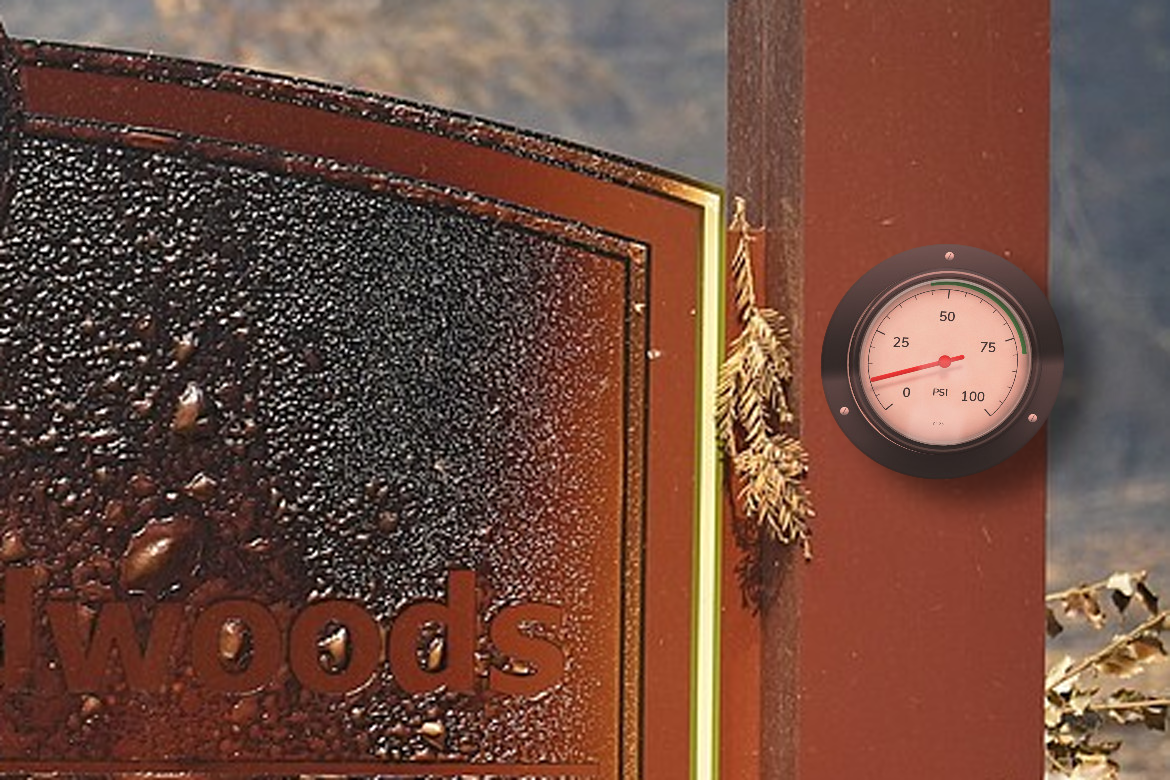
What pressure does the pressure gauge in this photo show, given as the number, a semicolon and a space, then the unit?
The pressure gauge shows 10; psi
